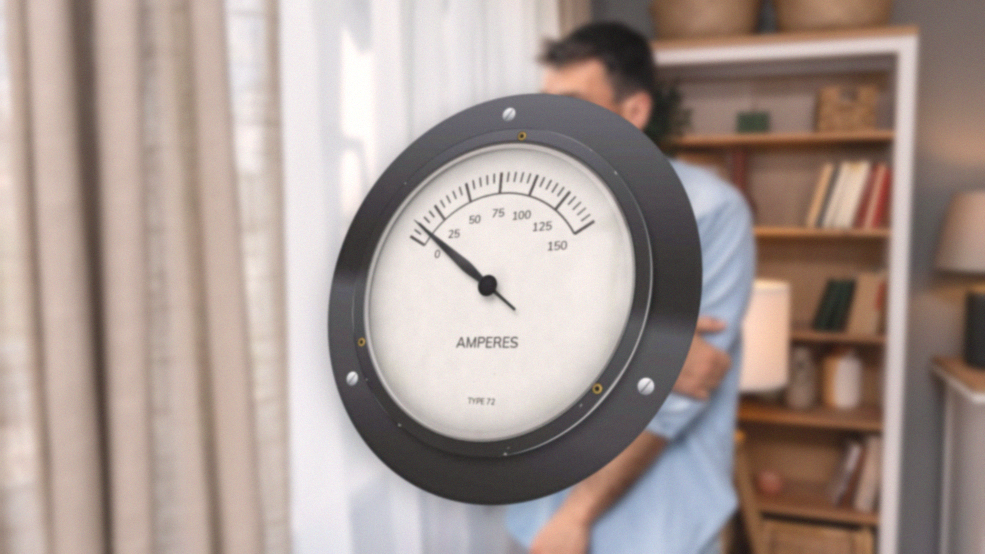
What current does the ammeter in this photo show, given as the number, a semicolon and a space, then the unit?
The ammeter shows 10; A
